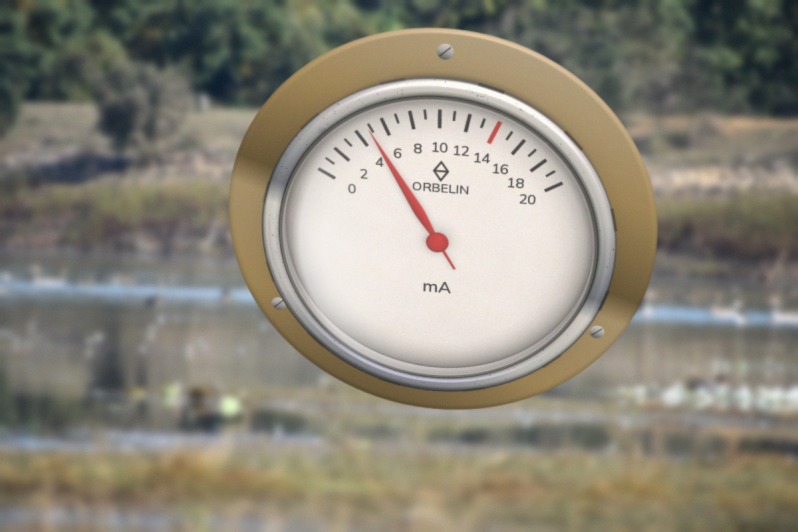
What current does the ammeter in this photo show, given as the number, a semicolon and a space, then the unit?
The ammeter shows 5; mA
